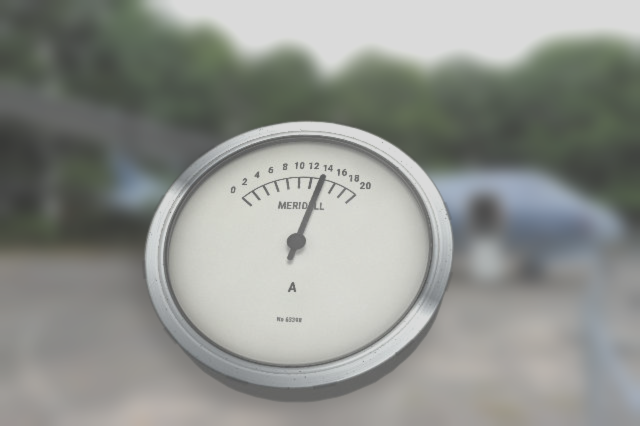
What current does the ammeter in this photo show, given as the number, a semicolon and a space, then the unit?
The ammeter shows 14; A
